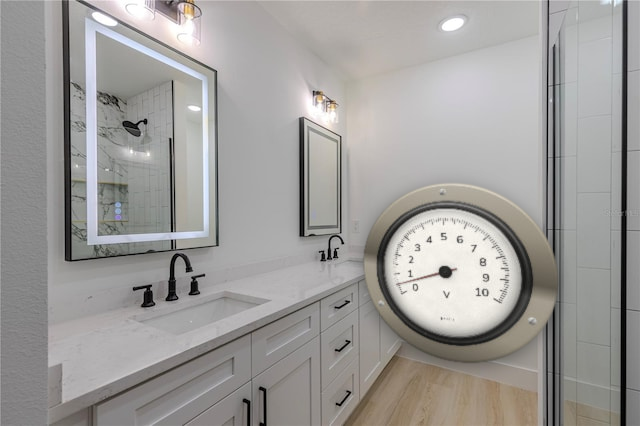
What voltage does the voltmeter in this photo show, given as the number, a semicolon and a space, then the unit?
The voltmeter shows 0.5; V
